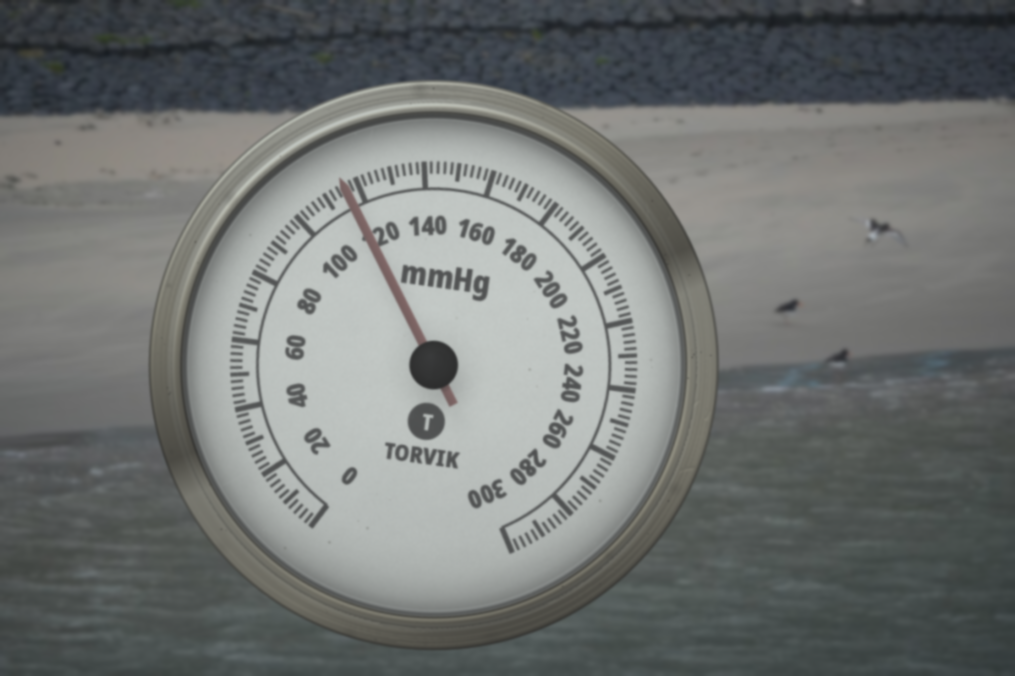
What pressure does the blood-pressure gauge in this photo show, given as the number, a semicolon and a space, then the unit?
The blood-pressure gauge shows 116; mmHg
